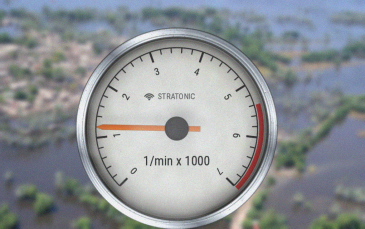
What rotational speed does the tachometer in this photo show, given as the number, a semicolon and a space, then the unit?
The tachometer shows 1200; rpm
